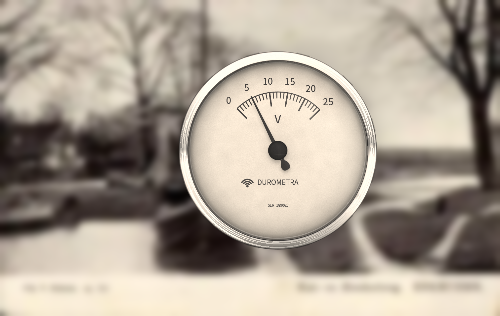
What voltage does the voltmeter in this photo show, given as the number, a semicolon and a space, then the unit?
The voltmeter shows 5; V
